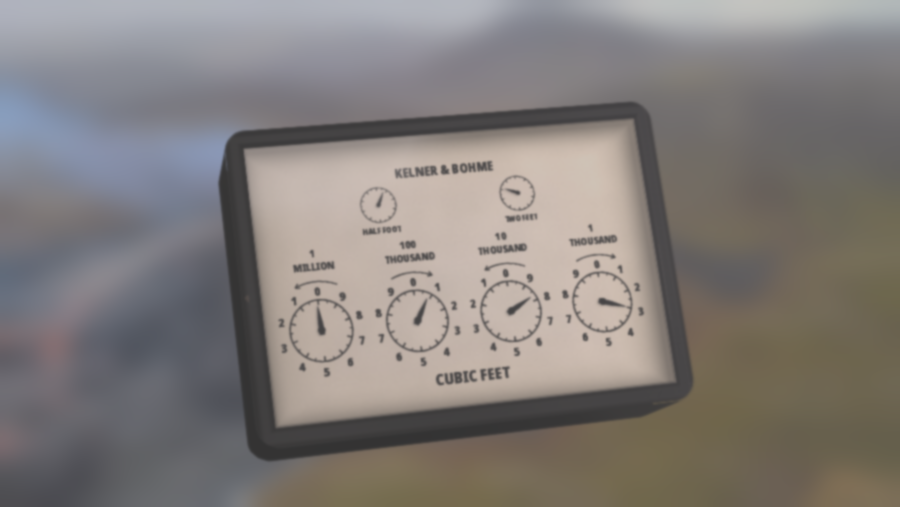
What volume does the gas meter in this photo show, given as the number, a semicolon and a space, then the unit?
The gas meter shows 8300; ft³
